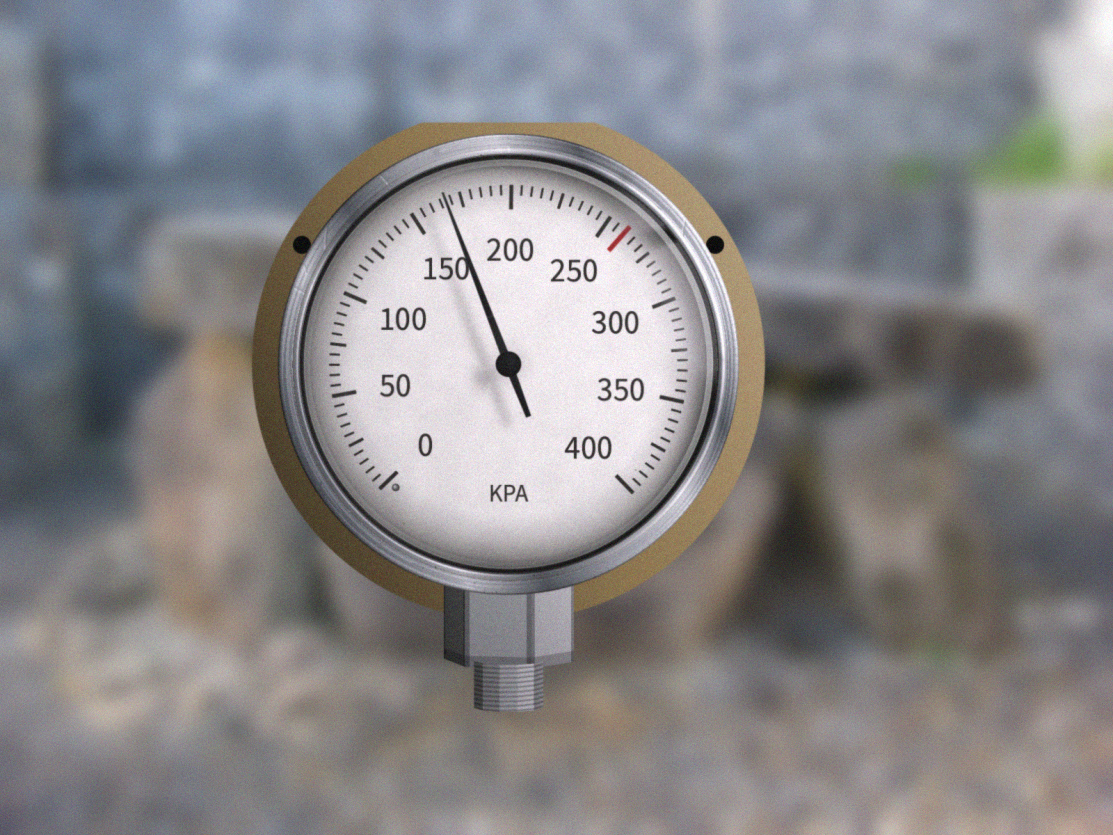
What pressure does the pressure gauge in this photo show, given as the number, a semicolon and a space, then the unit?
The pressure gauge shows 167.5; kPa
